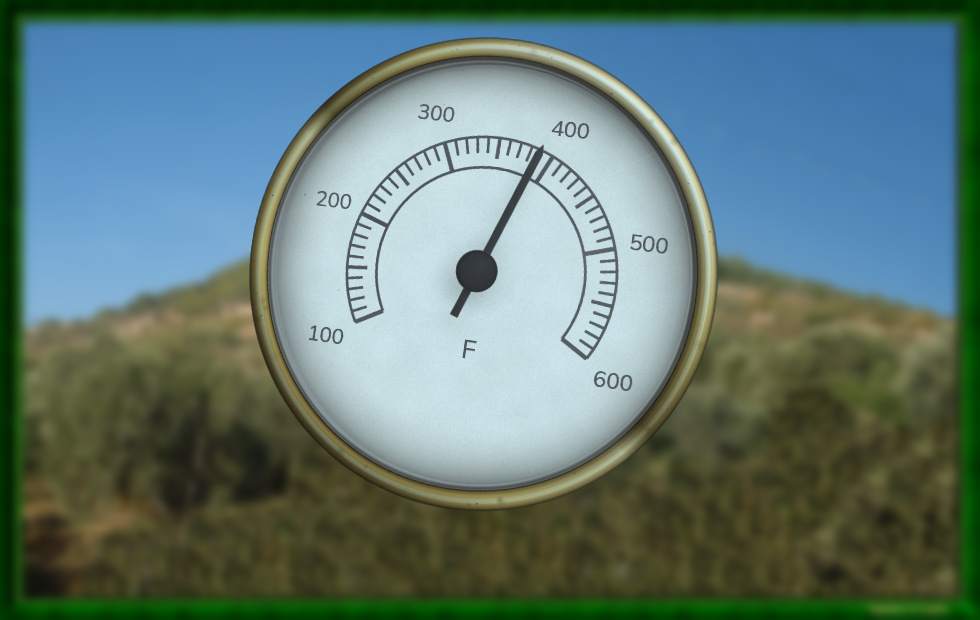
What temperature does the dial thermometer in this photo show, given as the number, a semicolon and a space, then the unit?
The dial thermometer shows 390; °F
